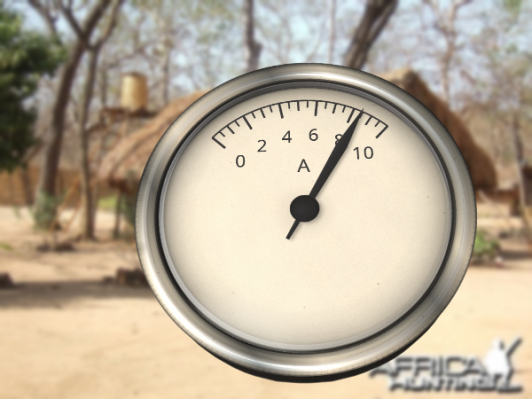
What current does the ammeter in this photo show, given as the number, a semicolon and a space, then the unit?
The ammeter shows 8.5; A
